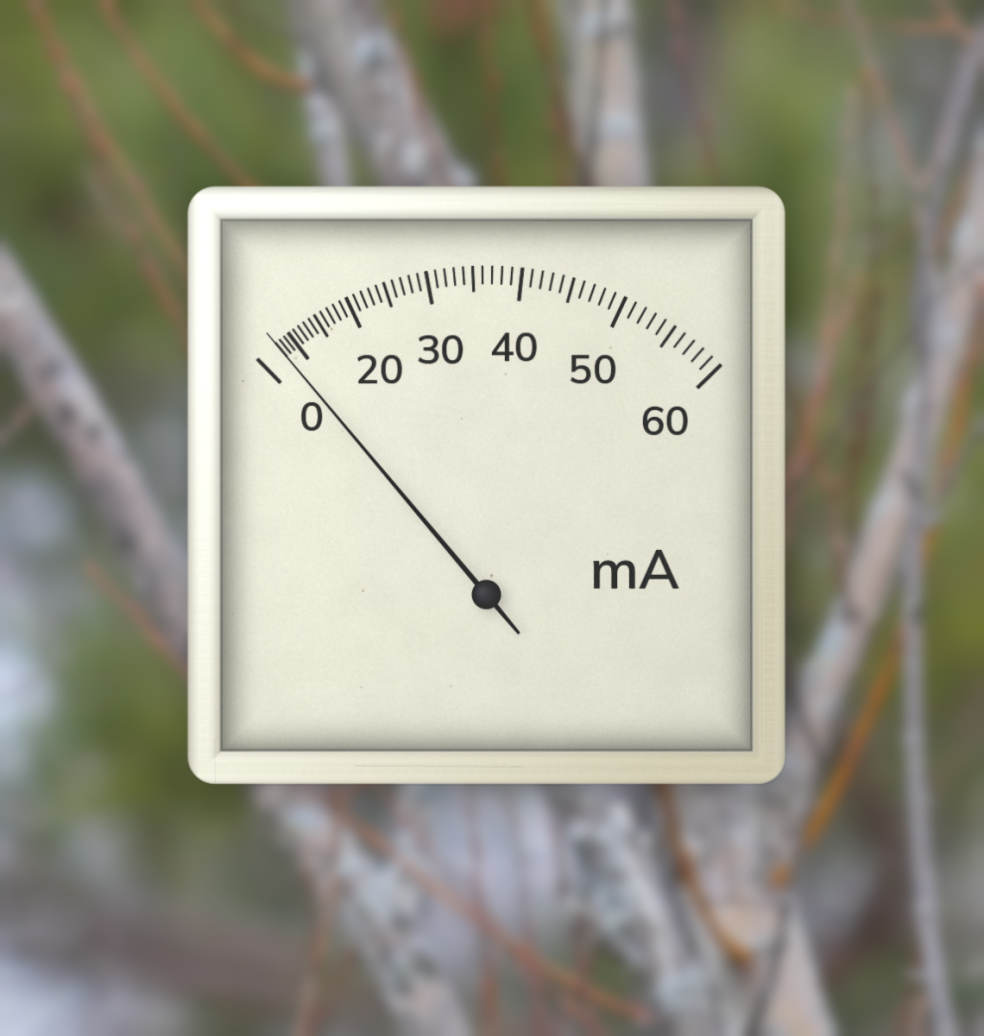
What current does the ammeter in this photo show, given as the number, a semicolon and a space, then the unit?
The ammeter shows 7; mA
